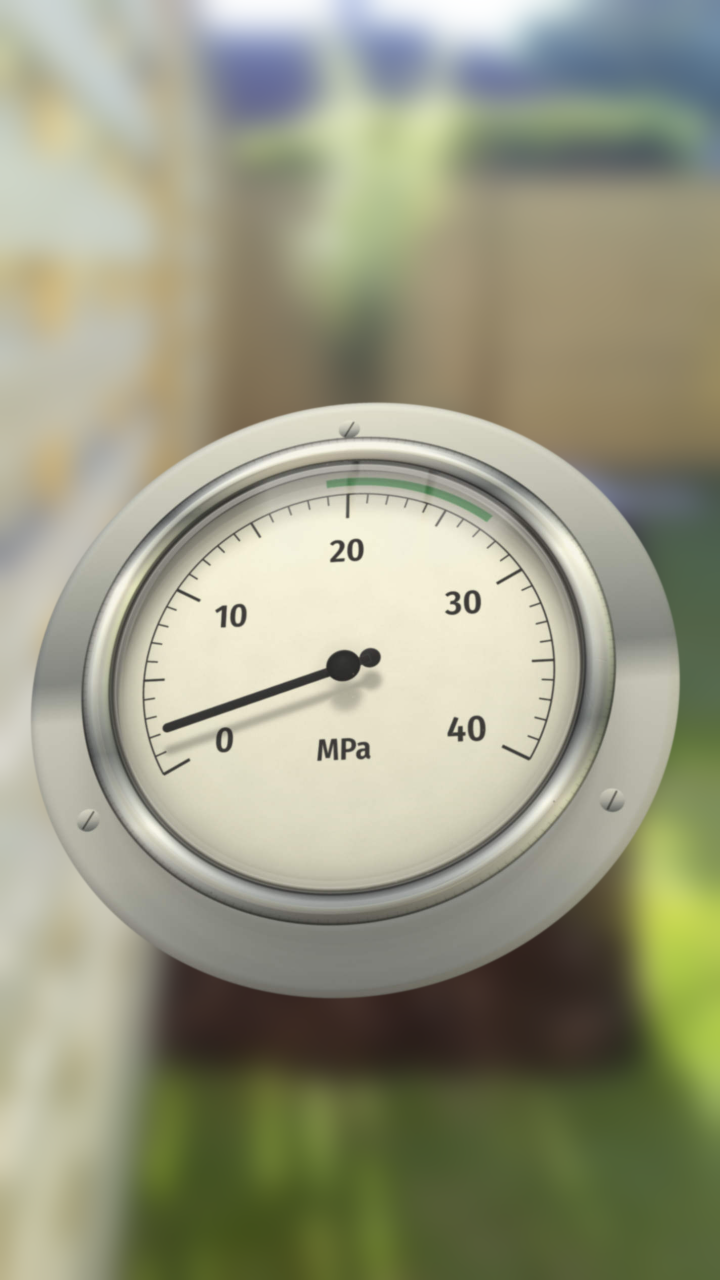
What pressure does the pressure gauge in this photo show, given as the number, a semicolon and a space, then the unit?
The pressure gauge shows 2; MPa
